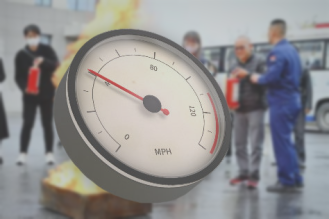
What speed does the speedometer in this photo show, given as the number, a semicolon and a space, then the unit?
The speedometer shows 40; mph
